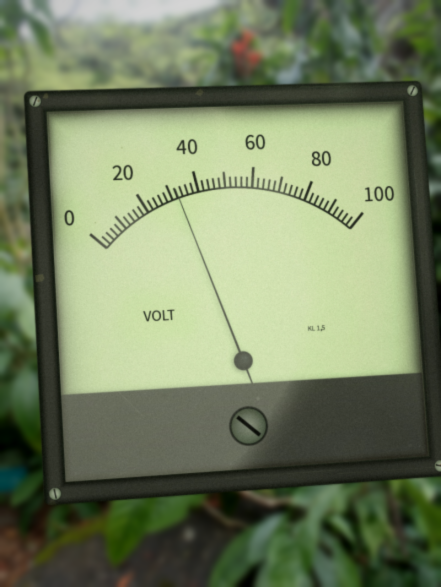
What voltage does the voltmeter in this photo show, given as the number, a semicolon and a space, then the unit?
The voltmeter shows 32; V
